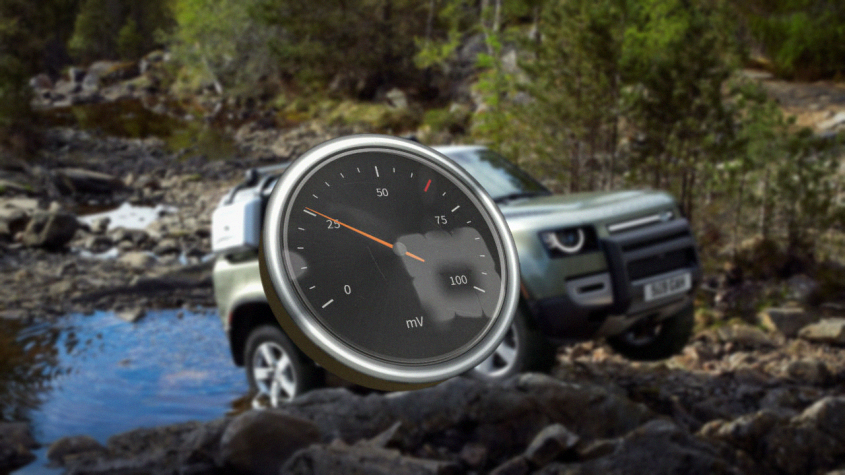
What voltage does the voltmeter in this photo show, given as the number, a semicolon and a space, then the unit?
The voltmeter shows 25; mV
